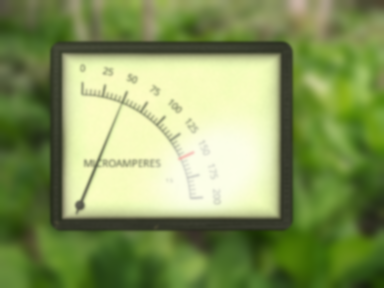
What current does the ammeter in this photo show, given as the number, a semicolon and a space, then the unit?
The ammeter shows 50; µA
